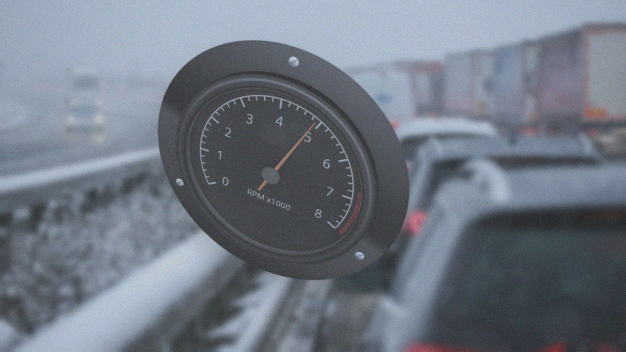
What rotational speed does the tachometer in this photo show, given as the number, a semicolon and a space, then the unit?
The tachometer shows 4900; rpm
